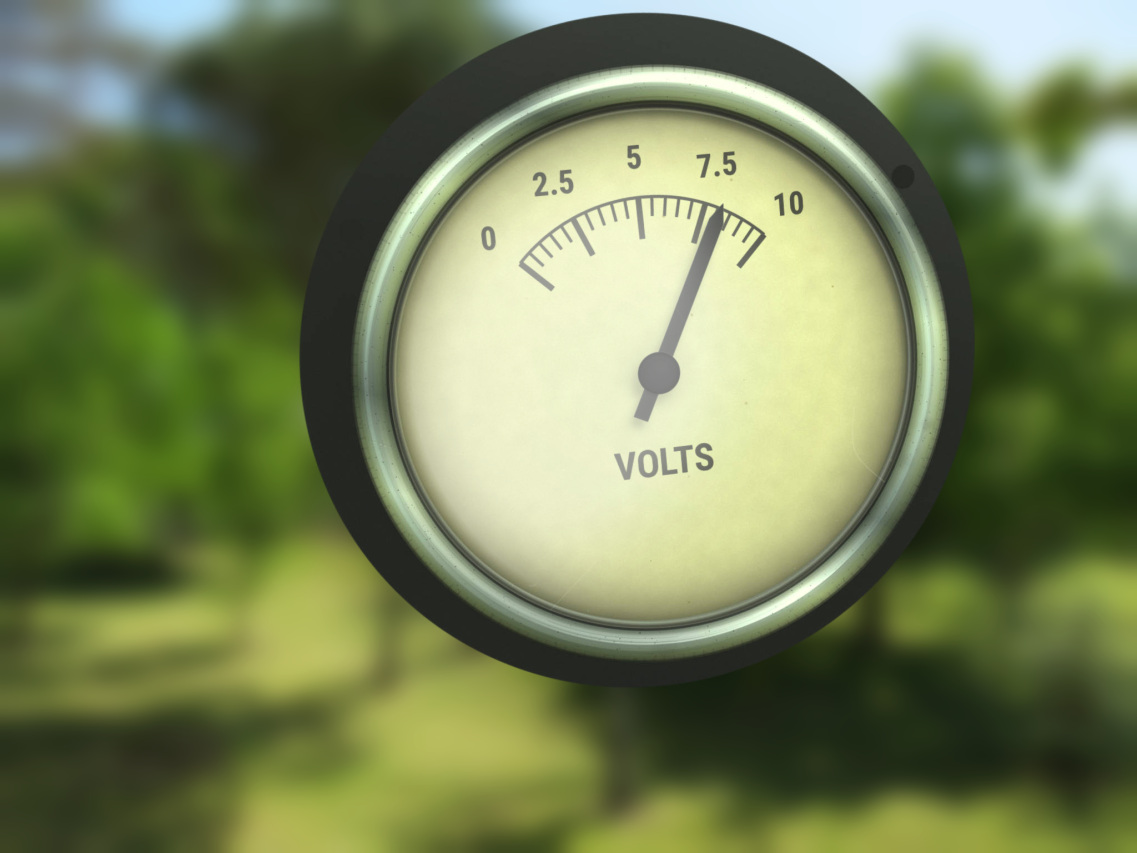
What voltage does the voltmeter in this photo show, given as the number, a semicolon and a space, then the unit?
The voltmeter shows 8; V
